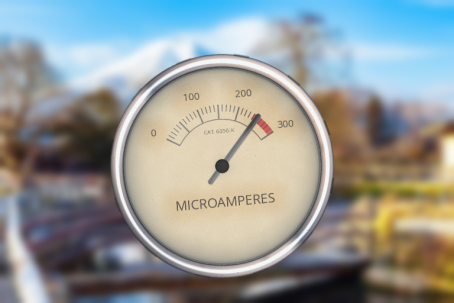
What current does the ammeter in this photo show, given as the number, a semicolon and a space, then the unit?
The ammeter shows 250; µA
